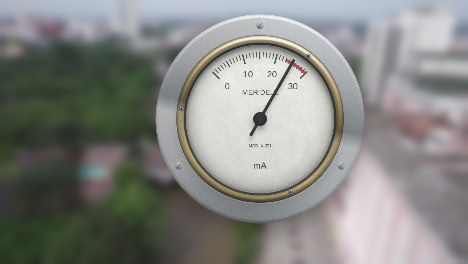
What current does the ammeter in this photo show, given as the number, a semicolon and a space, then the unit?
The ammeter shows 25; mA
